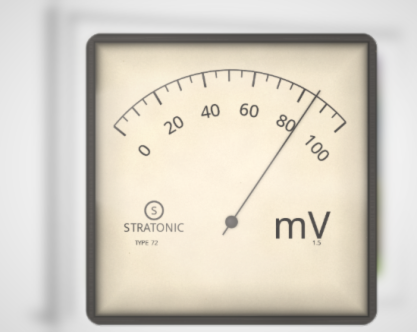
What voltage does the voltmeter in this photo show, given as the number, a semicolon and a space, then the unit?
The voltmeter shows 85; mV
